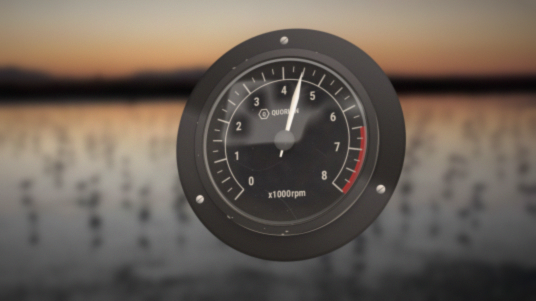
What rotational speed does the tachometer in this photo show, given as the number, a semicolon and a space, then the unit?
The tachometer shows 4500; rpm
